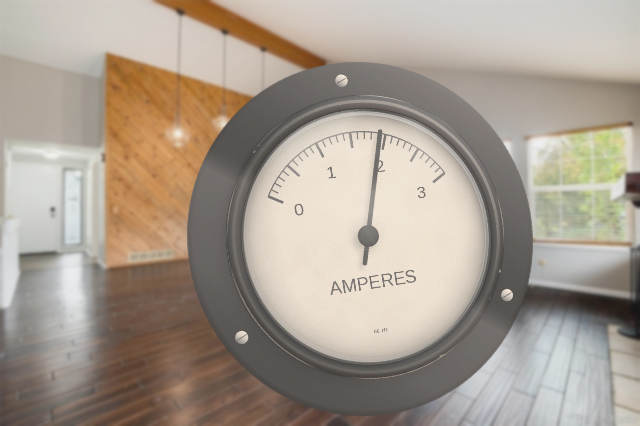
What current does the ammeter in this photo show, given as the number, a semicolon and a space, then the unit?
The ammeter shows 1.9; A
